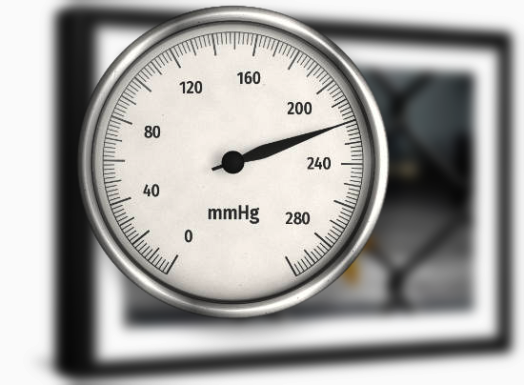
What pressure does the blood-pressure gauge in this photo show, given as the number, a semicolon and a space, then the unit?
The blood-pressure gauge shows 220; mmHg
